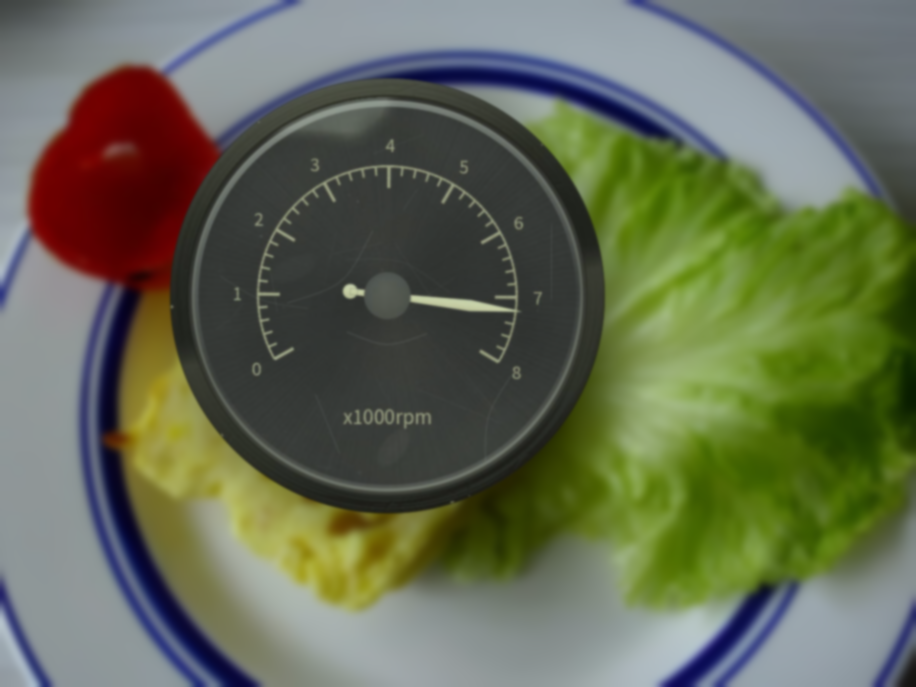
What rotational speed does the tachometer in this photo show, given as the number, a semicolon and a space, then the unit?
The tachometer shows 7200; rpm
